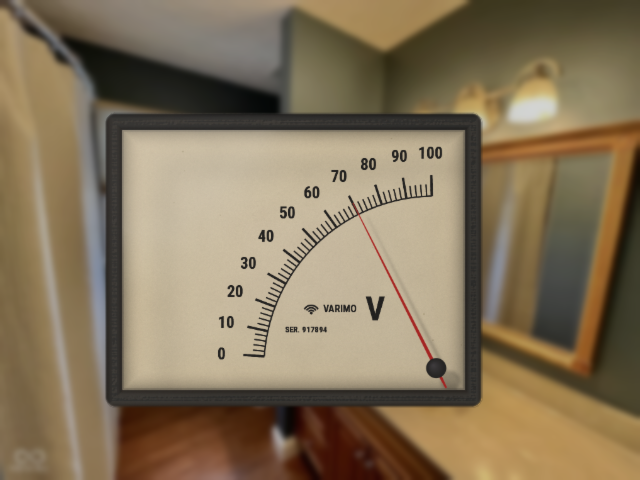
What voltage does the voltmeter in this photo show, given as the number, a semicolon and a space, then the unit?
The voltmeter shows 70; V
